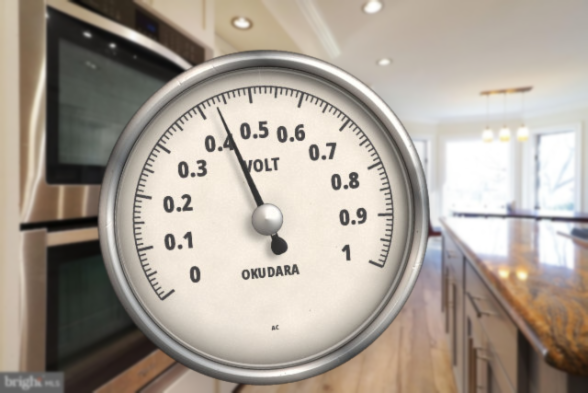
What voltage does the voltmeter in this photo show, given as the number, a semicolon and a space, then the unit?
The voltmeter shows 0.43; V
